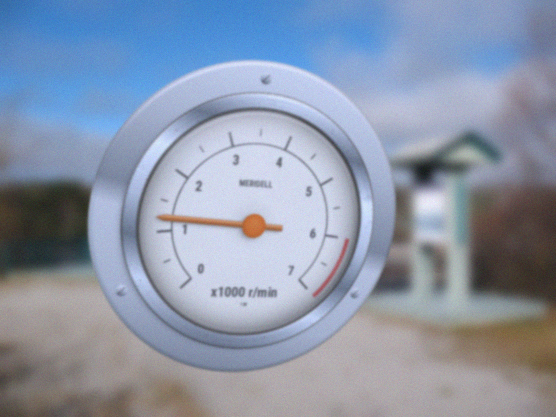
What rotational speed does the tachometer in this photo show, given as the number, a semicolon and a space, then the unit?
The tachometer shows 1250; rpm
